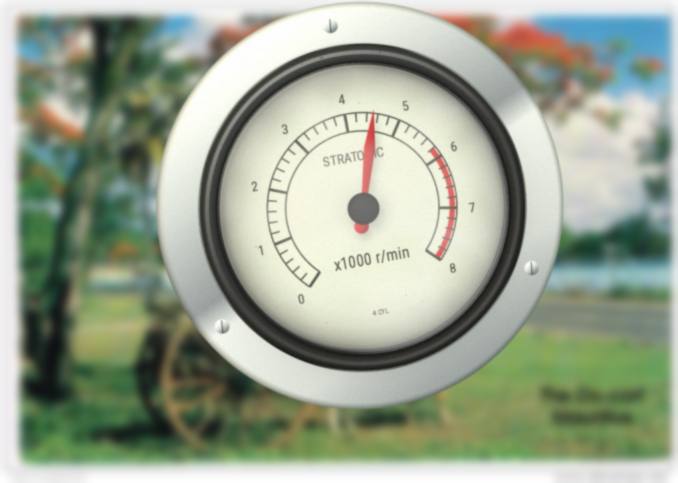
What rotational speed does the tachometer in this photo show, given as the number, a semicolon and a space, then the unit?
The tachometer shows 4500; rpm
